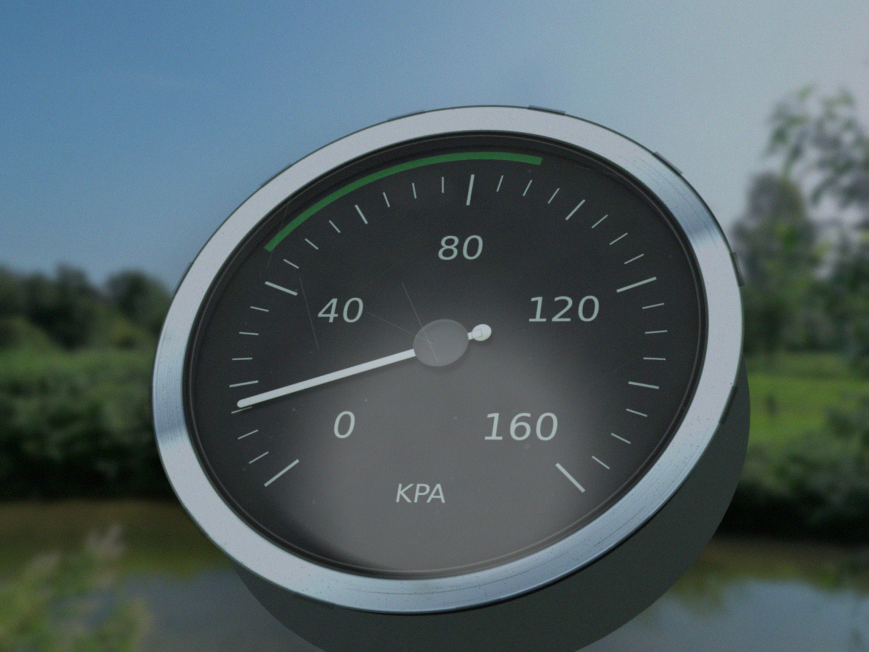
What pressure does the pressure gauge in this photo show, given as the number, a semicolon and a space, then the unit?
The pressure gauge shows 15; kPa
